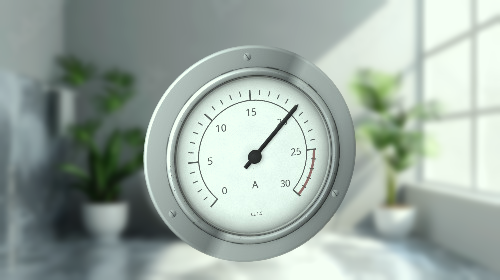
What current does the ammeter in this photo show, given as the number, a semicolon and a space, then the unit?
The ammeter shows 20; A
